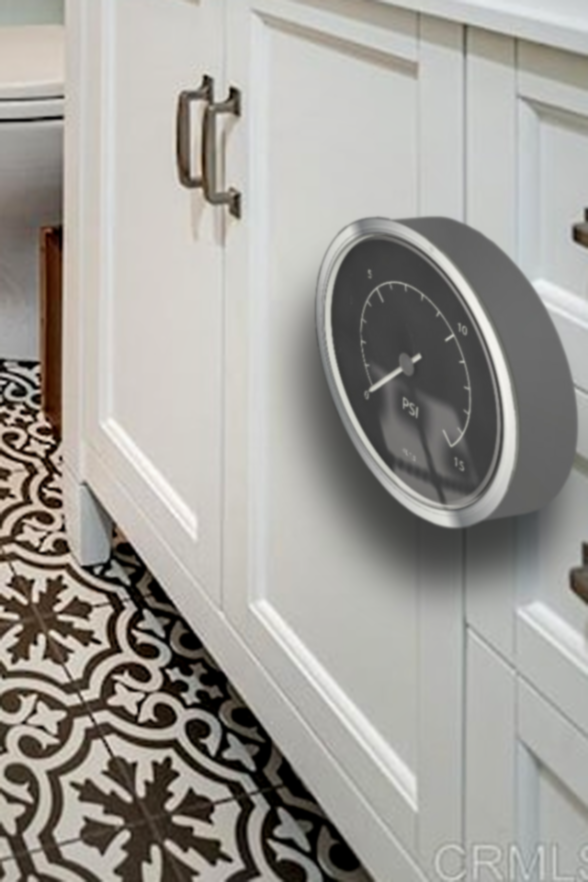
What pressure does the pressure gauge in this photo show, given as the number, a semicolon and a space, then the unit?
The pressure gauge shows 0; psi
